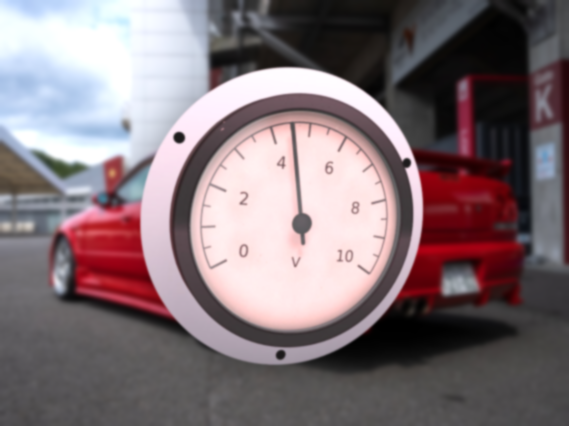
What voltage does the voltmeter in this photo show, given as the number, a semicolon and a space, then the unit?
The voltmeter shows 4.5; V
